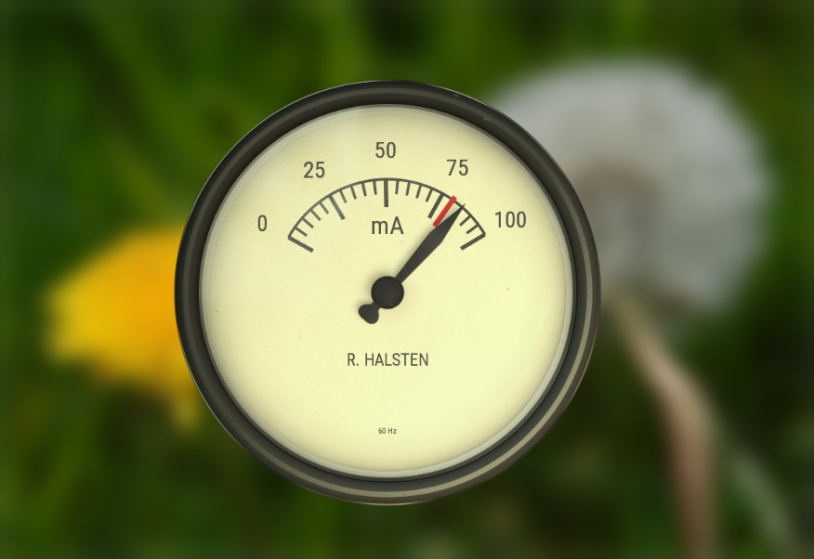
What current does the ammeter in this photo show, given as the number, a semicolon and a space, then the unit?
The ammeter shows 85; mA
